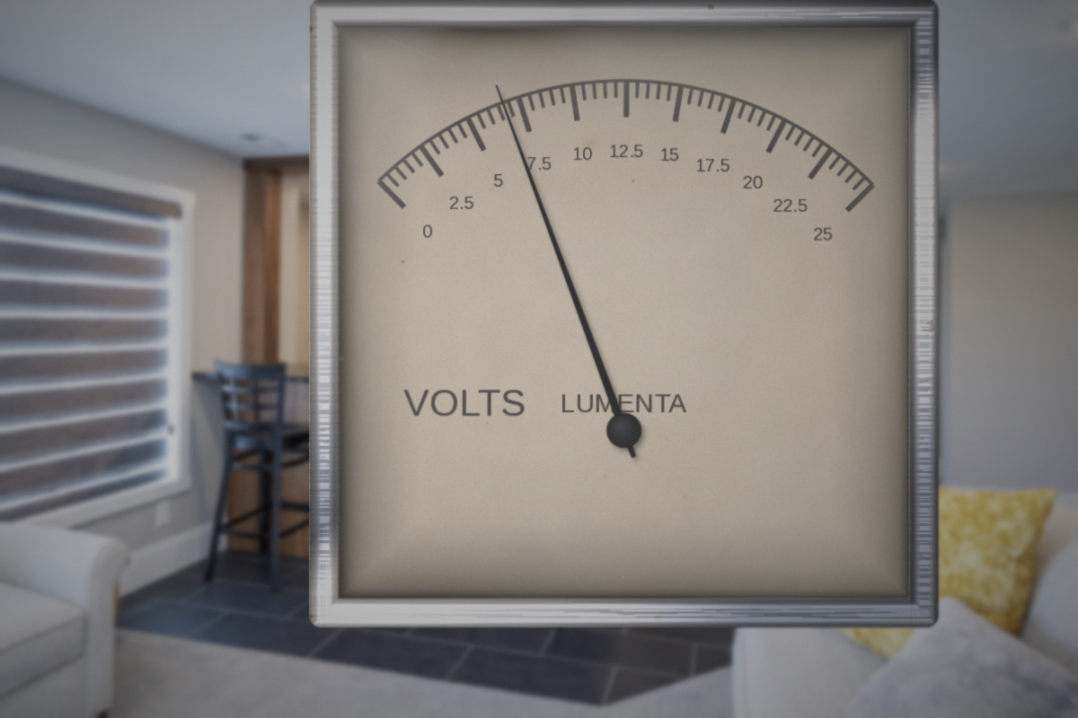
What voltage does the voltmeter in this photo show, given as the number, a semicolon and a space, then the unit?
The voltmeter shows 6.75; V
